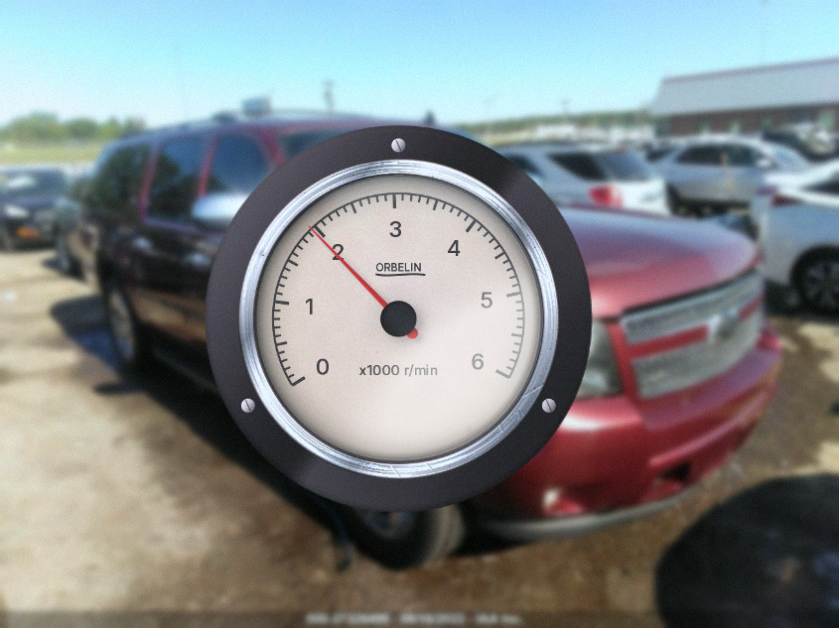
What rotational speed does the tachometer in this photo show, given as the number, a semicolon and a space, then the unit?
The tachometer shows 1950; rpm
